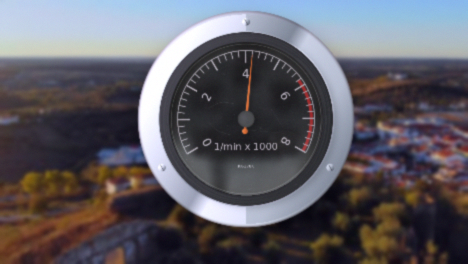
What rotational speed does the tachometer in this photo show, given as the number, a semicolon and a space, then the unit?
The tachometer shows 4200; rpm
